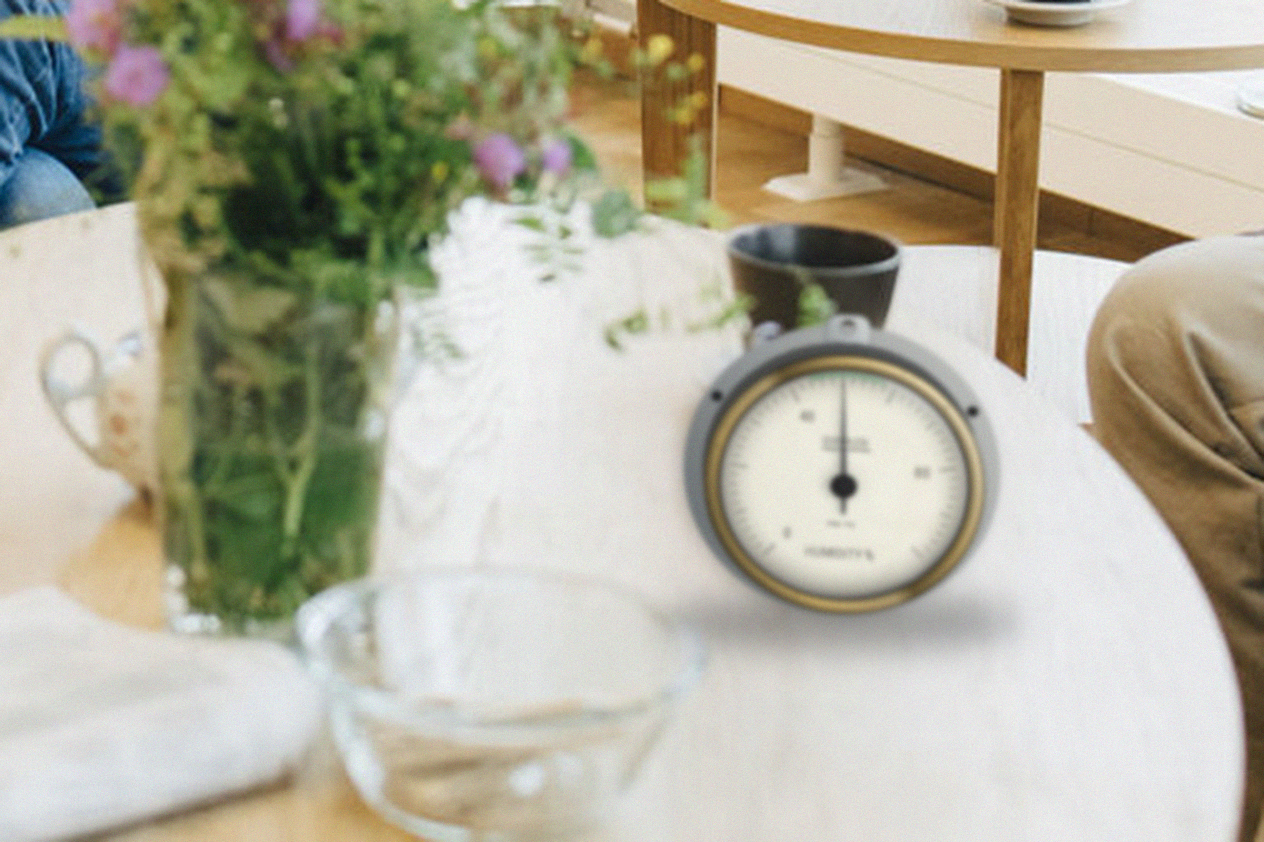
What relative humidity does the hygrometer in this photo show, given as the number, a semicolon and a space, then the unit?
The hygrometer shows 50; %
